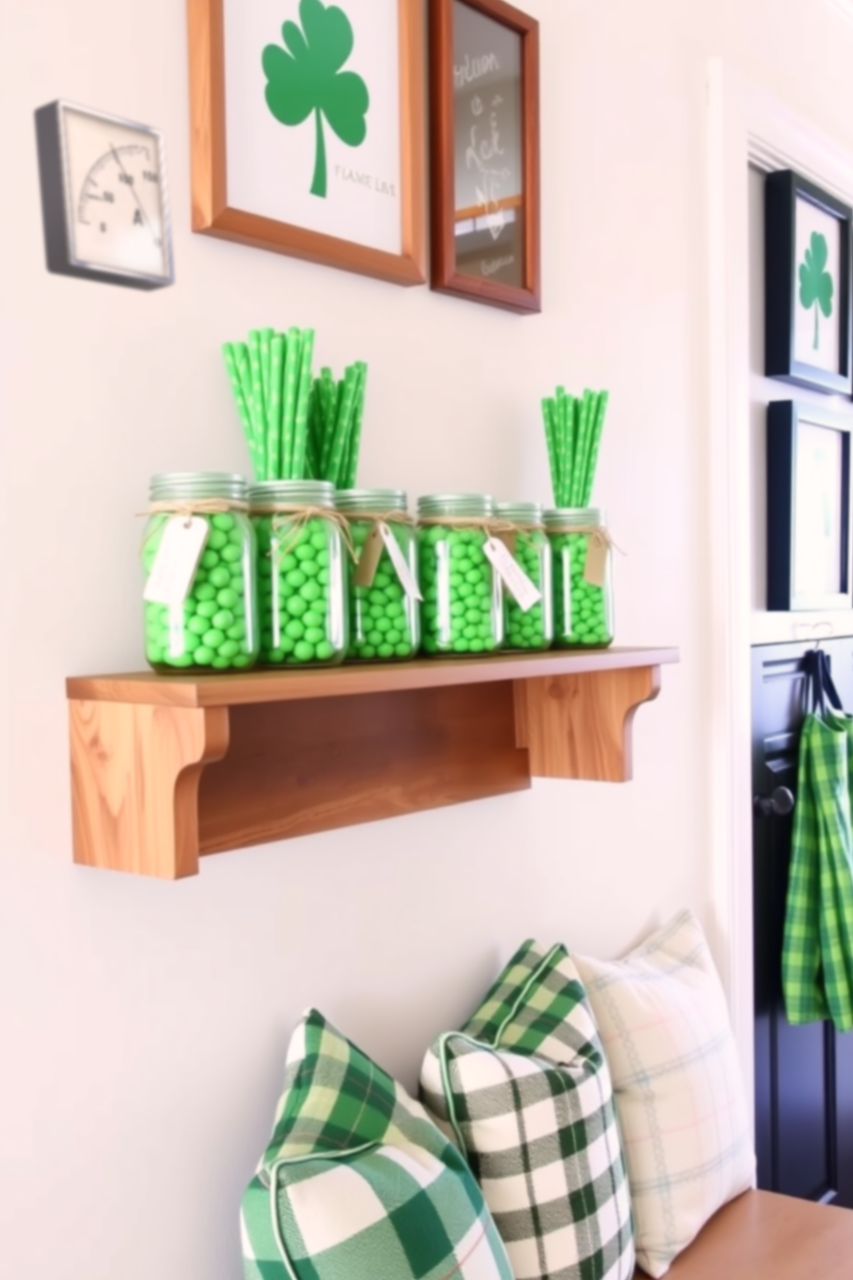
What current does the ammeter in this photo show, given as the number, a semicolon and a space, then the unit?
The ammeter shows 100; A
